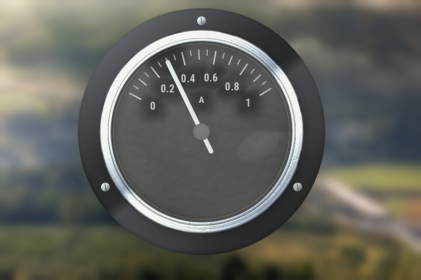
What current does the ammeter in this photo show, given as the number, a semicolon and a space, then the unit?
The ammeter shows 0.3; A
